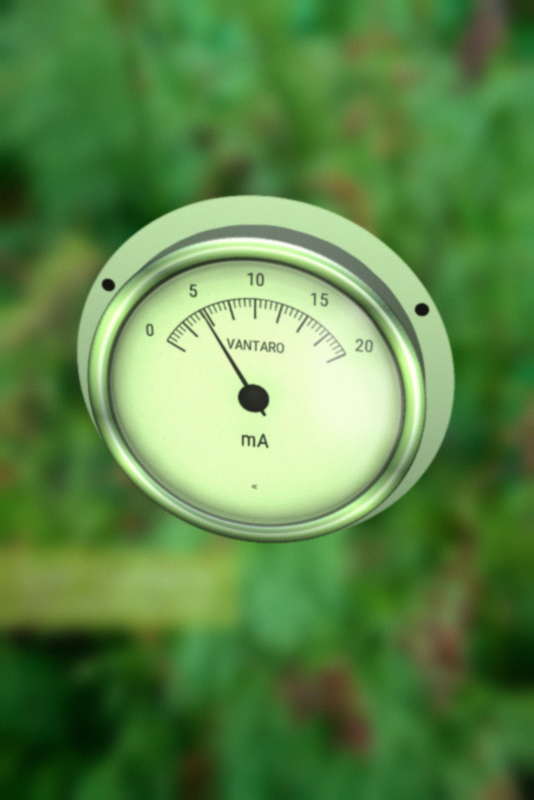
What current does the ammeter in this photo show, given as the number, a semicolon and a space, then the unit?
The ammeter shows 5; mA
